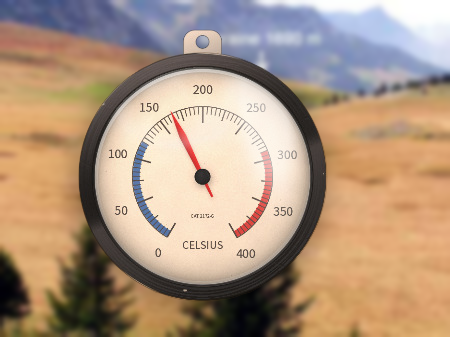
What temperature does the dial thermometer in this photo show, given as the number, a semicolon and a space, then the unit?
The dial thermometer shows 165; °C
